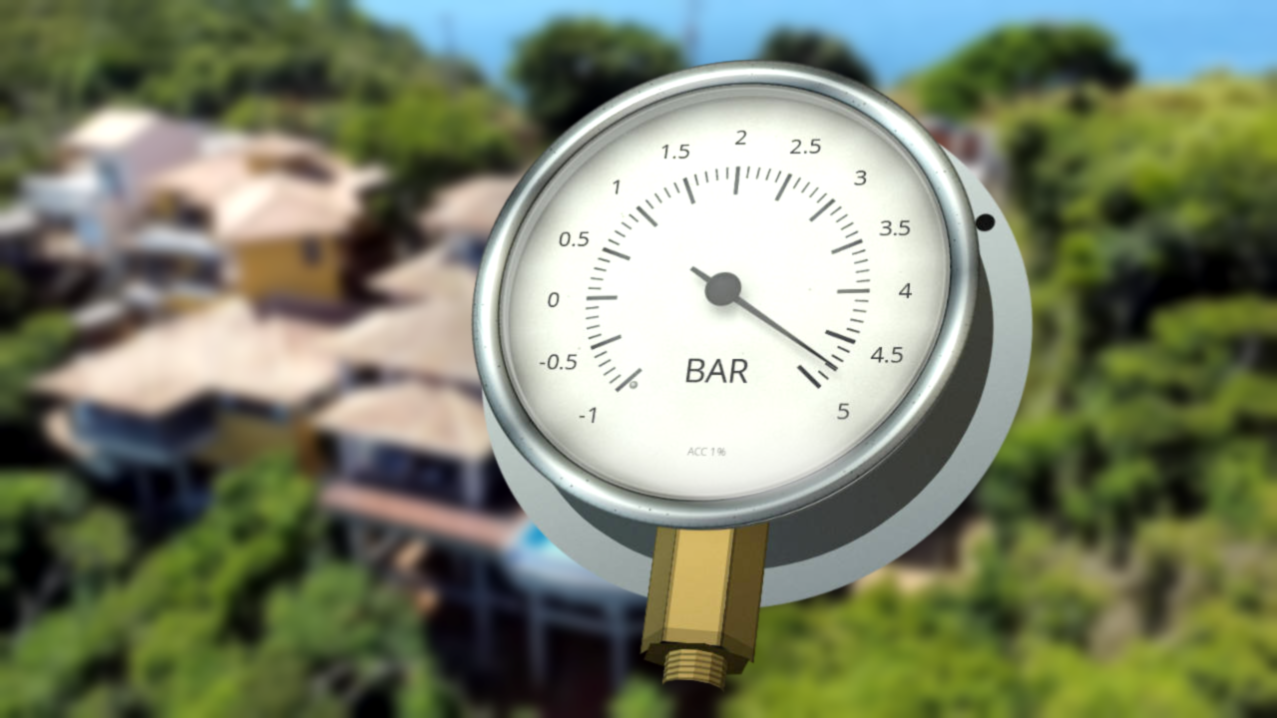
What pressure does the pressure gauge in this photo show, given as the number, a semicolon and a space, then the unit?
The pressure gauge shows 4.8; bar
